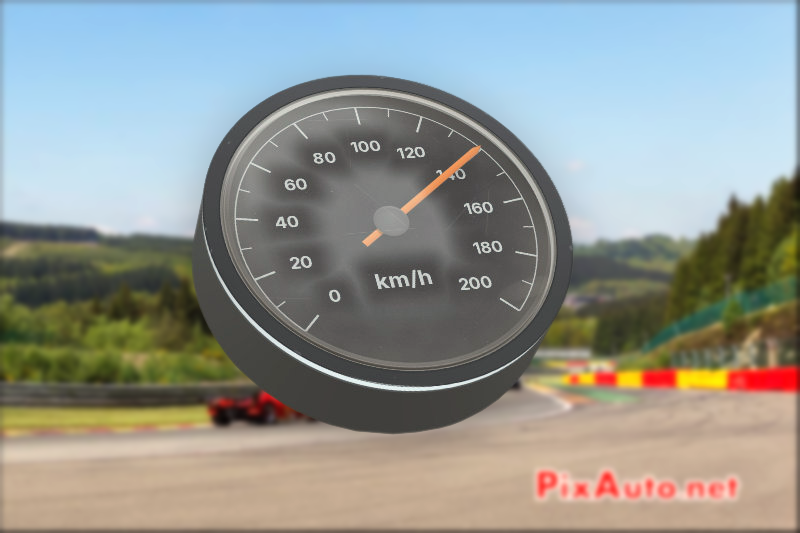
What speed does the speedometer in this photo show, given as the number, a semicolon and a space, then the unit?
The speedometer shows 140; km/h
